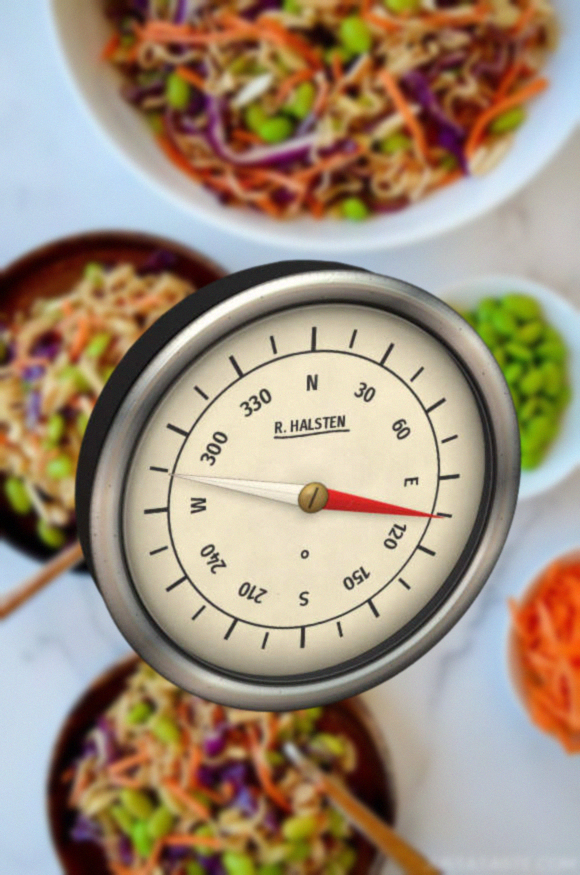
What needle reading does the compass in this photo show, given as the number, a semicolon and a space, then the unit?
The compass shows 105; °
